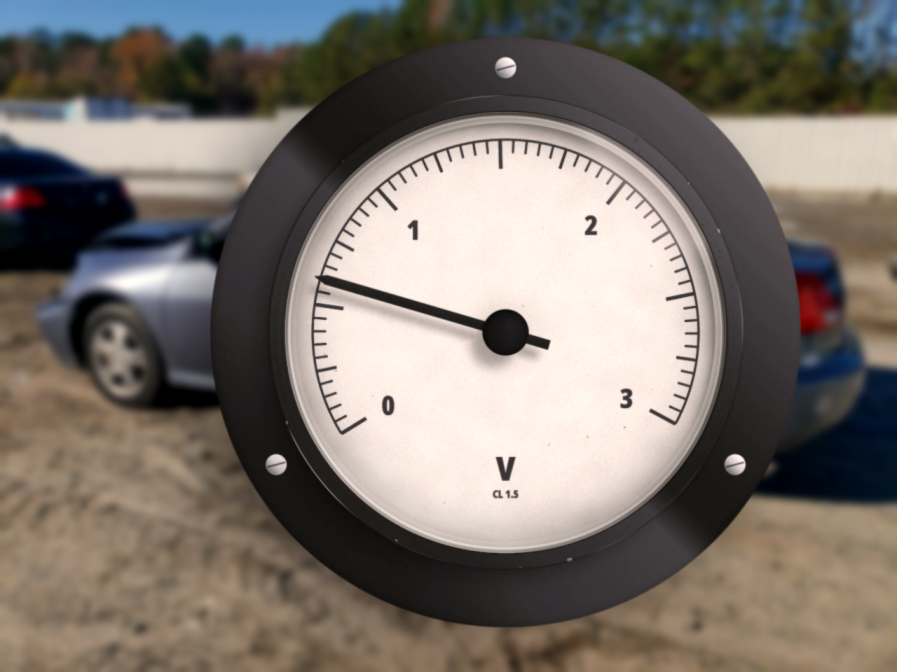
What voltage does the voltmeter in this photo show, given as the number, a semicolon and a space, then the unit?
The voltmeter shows 0.6; V
